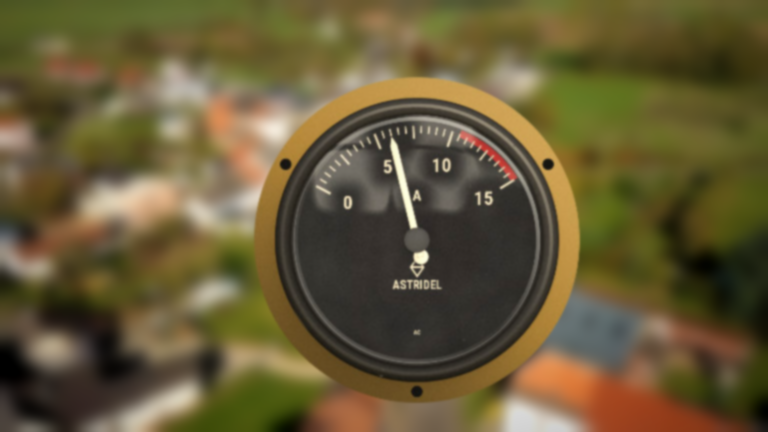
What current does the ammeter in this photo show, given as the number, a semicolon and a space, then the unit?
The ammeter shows 6; A
